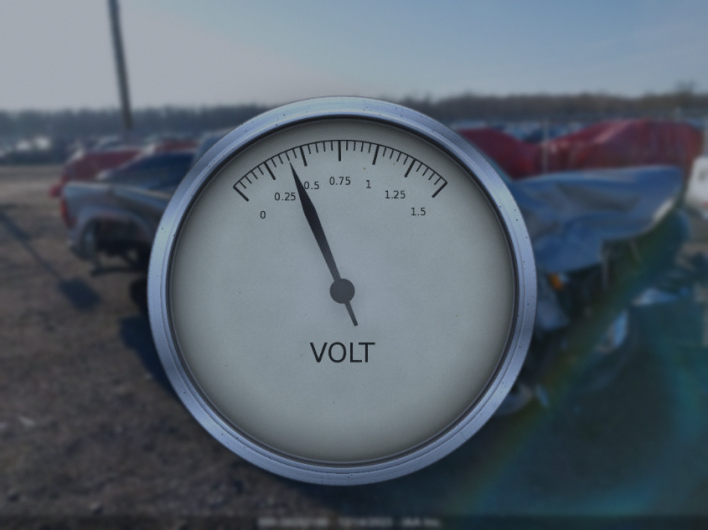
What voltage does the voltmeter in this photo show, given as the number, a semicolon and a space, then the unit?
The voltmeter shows 0.4; V
